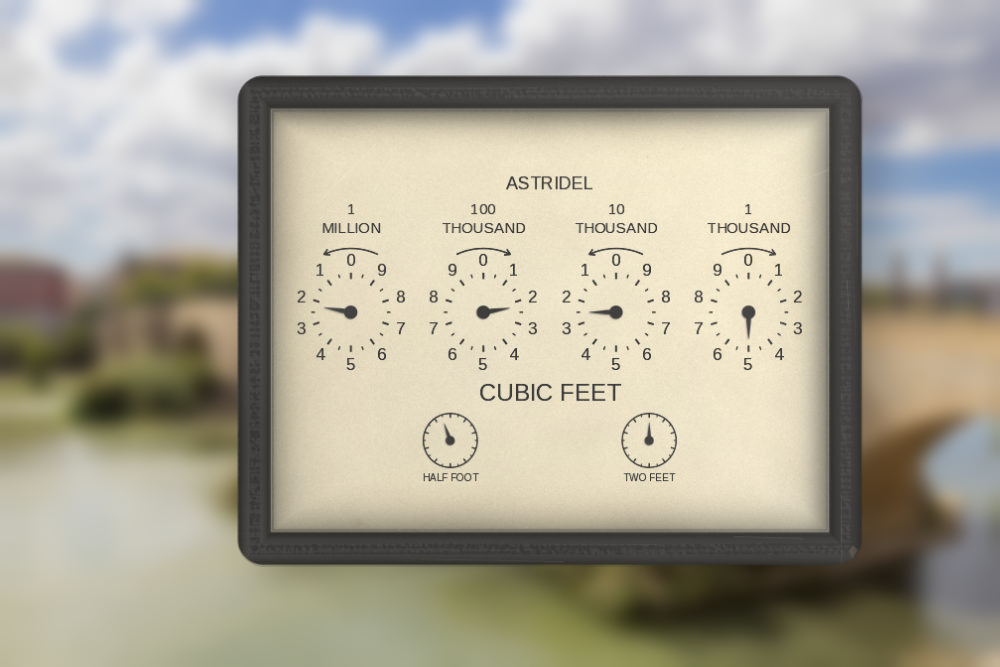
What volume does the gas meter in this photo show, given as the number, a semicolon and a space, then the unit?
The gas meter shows 222500; ft³
